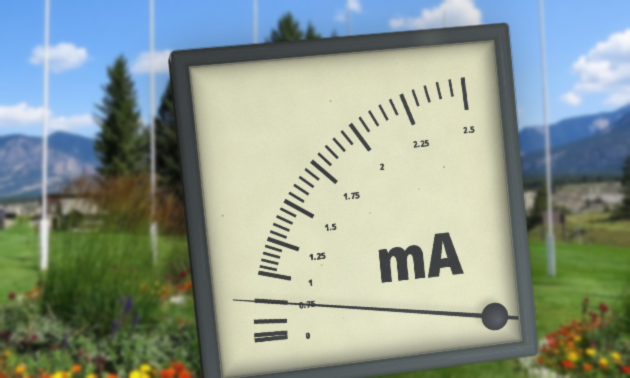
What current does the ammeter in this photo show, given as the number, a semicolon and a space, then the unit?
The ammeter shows 0.75; mA
